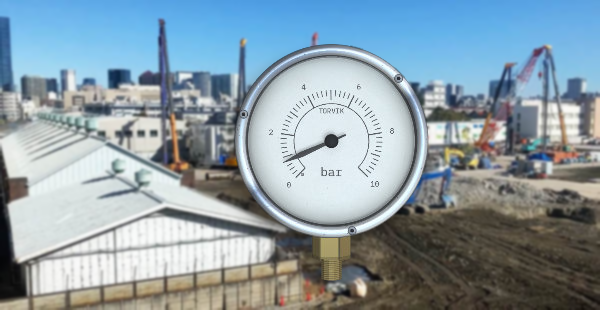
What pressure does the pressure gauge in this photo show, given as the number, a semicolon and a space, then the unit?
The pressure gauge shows 0.8; bar
